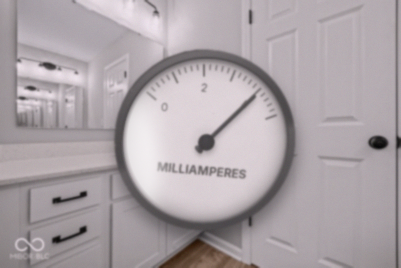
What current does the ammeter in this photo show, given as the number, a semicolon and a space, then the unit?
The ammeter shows 4; mA
